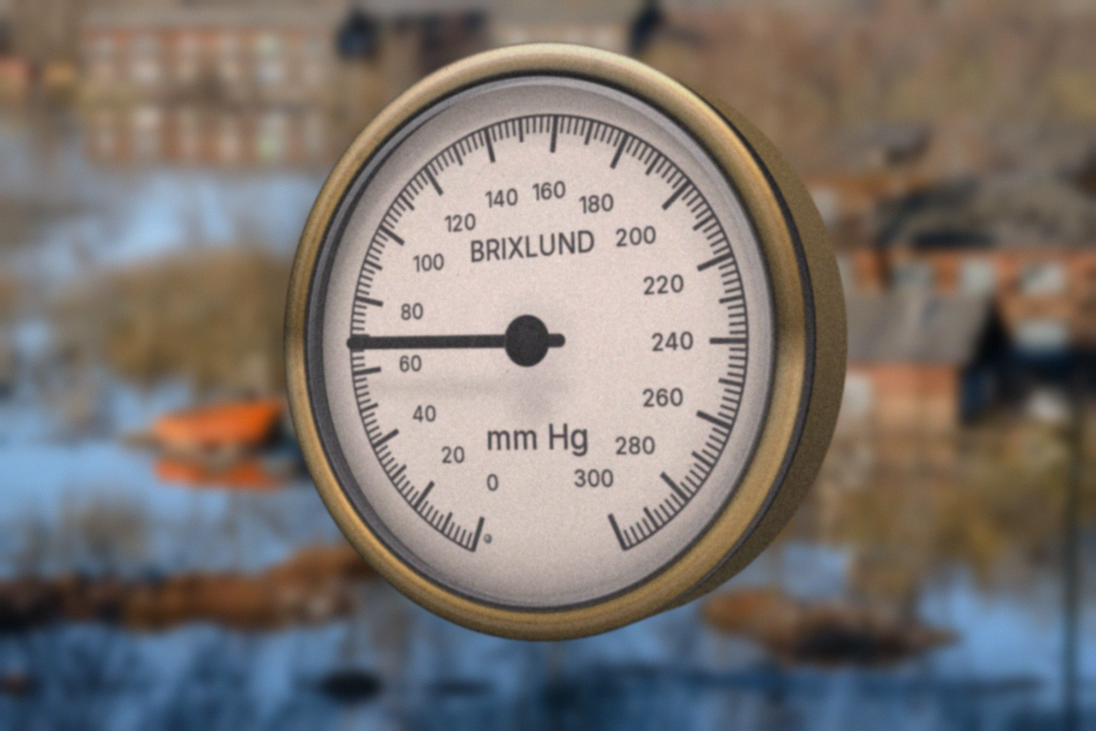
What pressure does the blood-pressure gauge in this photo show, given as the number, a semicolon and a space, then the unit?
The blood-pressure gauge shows 68; mmHg
